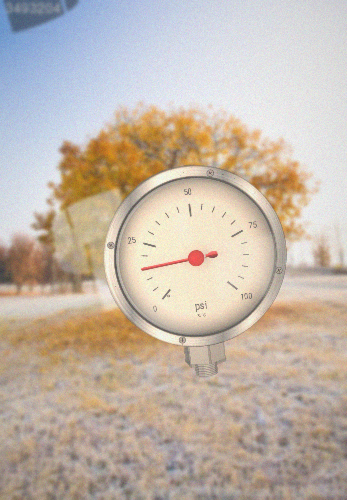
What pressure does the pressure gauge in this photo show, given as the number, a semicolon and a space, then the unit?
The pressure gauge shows 15; psi
